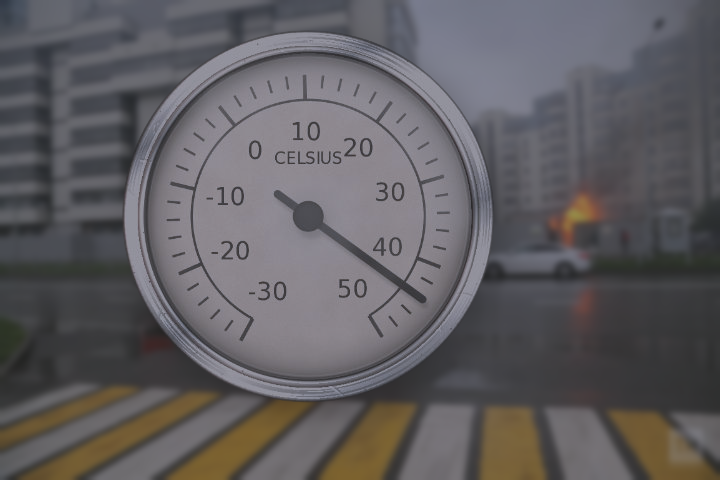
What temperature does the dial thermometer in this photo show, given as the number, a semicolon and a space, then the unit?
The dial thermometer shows 44; °C
